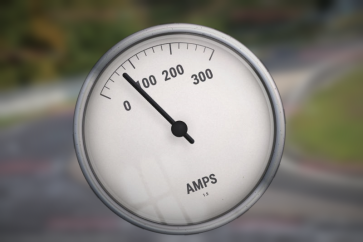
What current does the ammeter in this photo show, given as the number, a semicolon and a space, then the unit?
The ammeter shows 70; A
